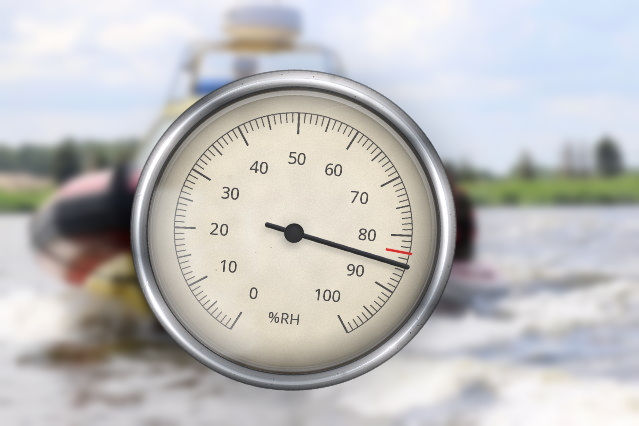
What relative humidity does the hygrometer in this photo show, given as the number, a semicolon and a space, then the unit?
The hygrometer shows 85; %
